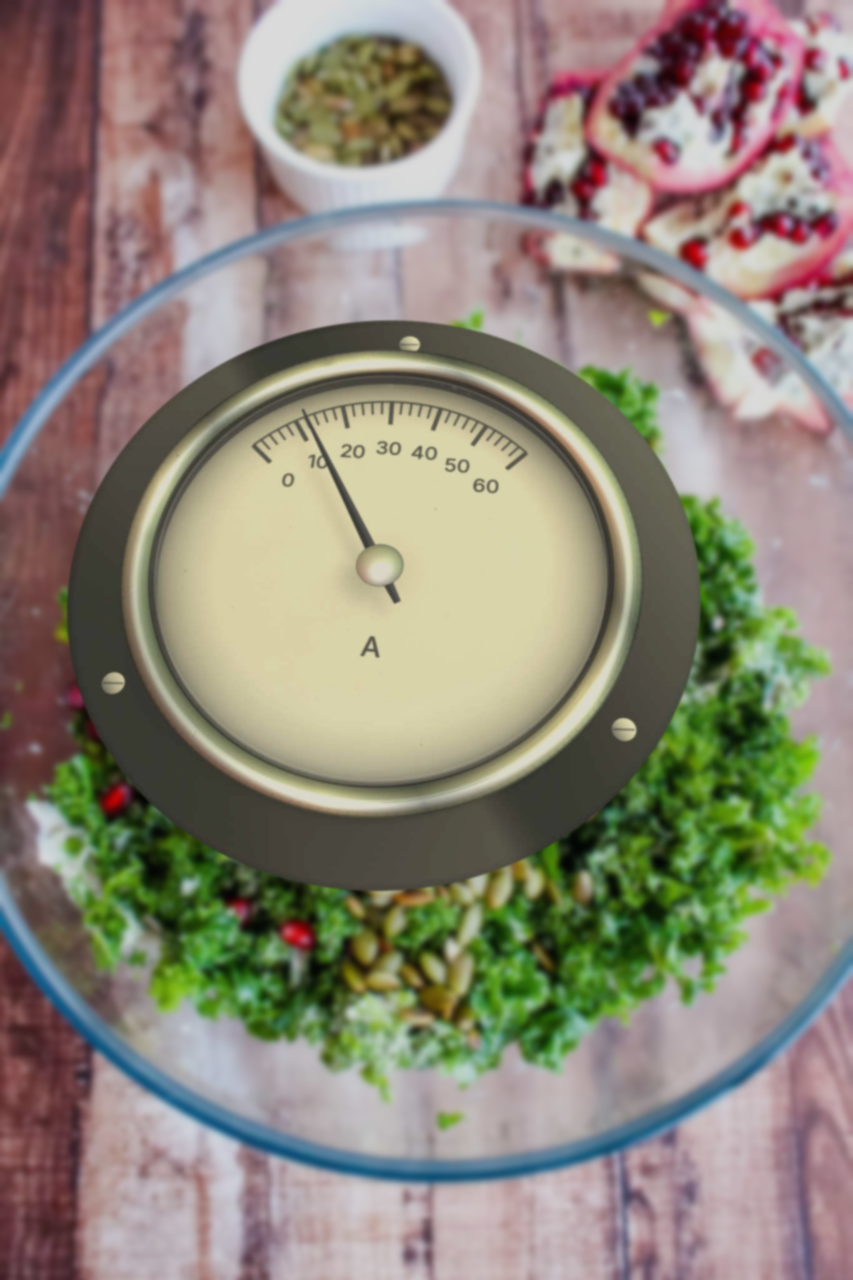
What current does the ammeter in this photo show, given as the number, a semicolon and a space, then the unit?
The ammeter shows 12; A
